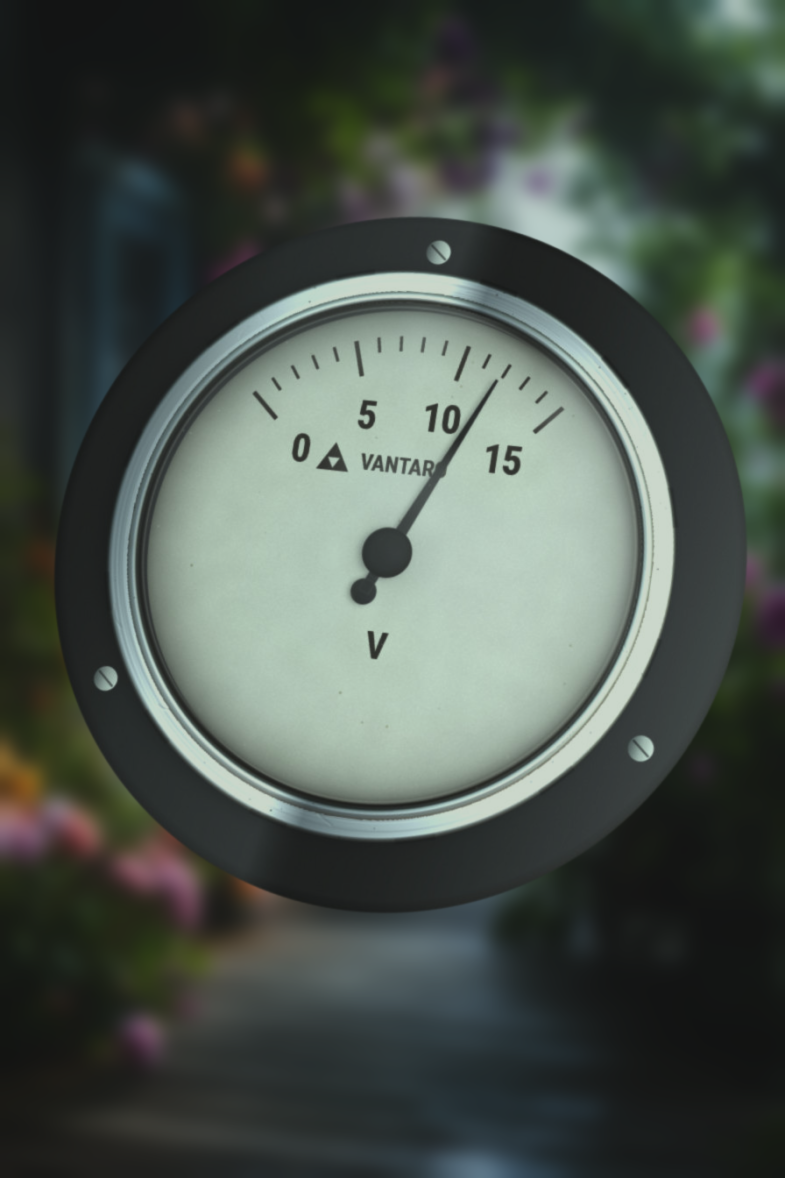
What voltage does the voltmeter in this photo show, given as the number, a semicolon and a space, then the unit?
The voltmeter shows 12; V
